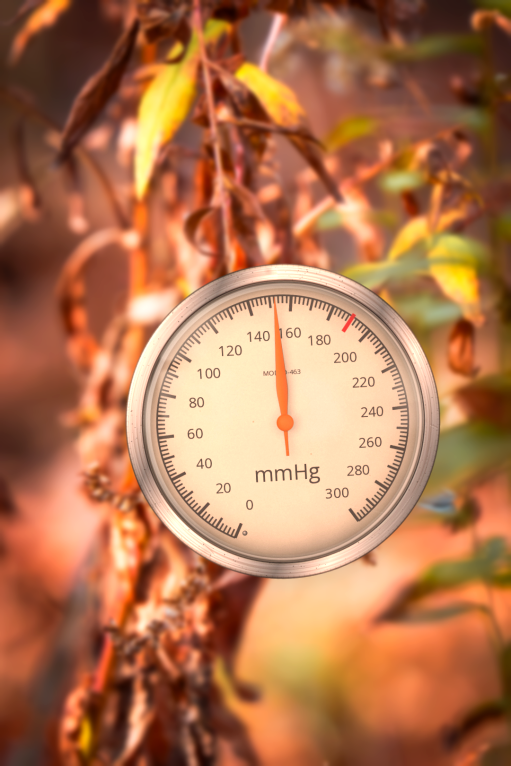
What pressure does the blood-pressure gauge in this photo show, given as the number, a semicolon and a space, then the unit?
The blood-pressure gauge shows 152; mmHg
